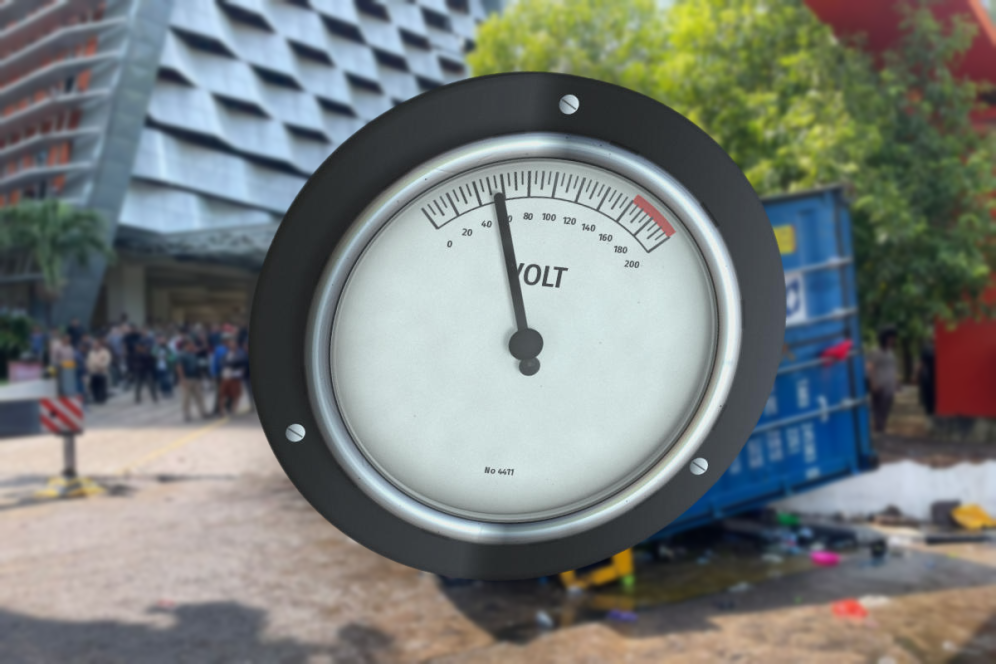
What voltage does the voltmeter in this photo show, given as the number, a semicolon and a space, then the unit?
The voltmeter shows 55; V
